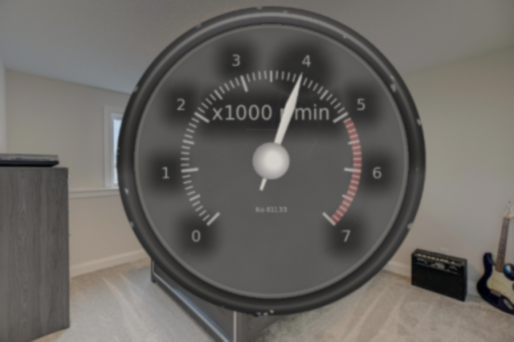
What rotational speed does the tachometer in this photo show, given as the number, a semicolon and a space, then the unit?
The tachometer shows 4000; rpm
